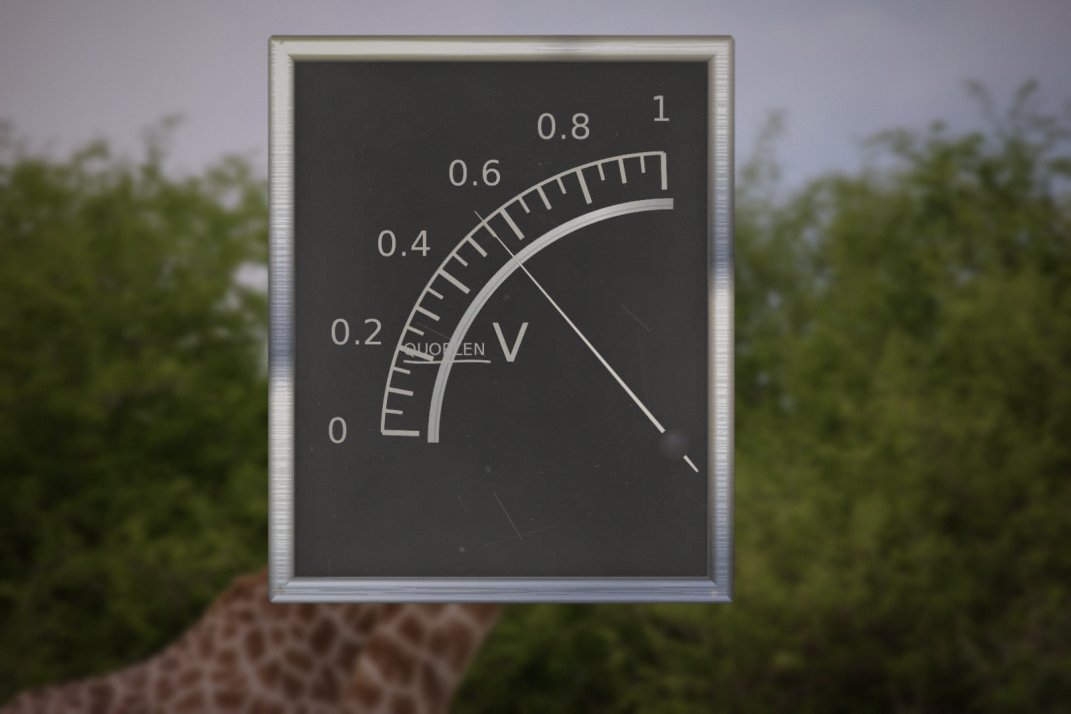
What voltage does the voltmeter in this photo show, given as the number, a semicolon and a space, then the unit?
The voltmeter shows 0.55; V
